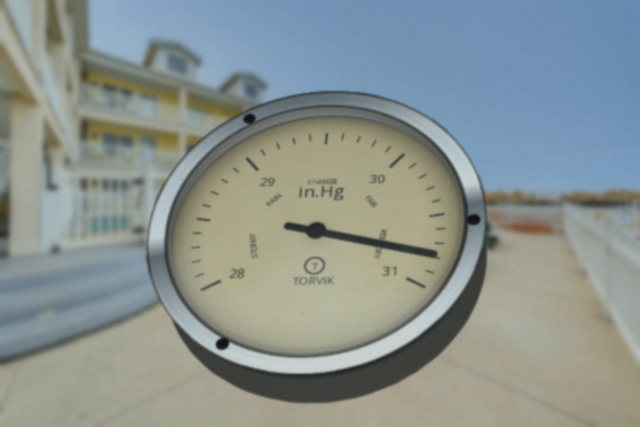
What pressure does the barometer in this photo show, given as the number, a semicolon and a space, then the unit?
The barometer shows 30.8; inHg
